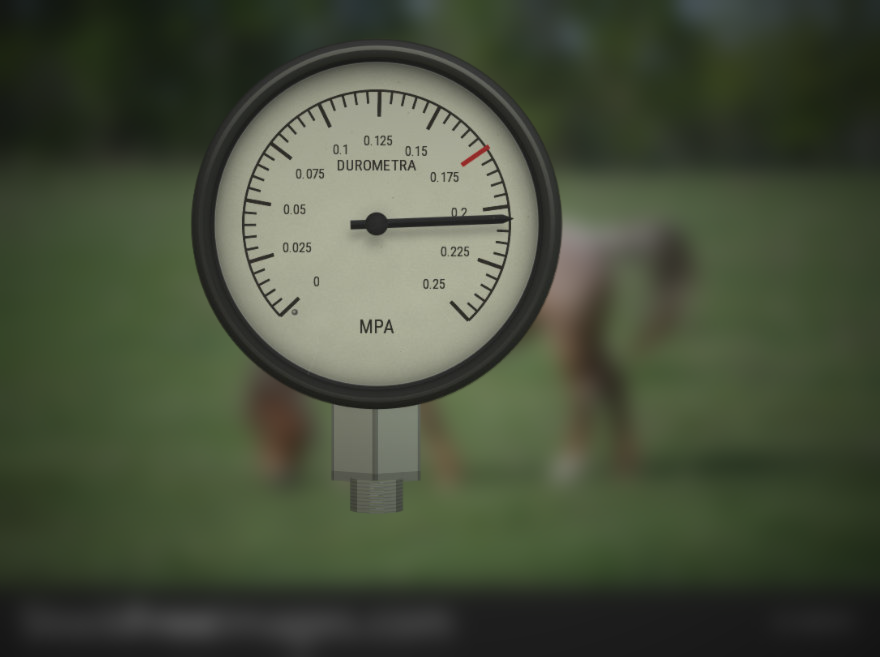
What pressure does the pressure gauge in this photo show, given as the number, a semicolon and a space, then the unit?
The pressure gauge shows 0.205; MPa
